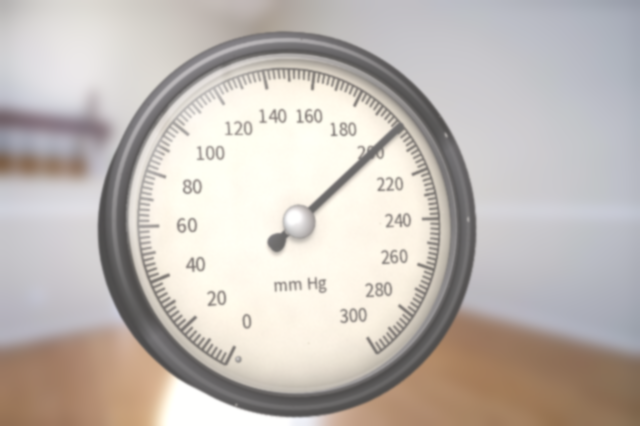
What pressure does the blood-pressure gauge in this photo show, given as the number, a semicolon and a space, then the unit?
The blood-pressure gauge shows 200; mmHg
